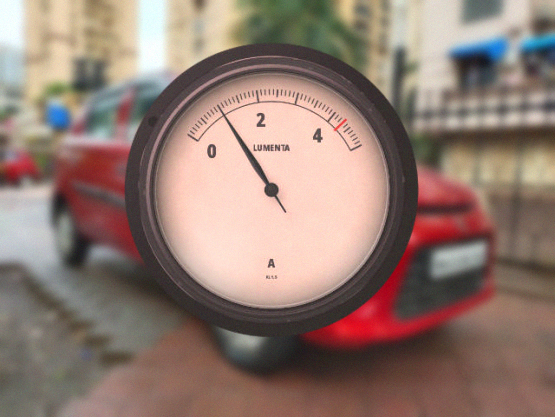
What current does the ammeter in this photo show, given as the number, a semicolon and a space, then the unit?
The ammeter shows 1; A
